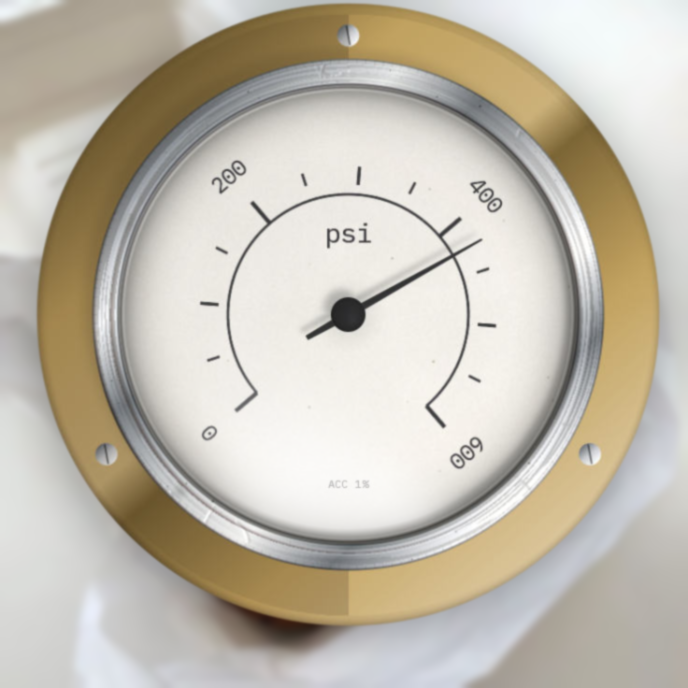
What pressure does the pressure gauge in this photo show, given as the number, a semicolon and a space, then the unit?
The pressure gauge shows 425; psi
